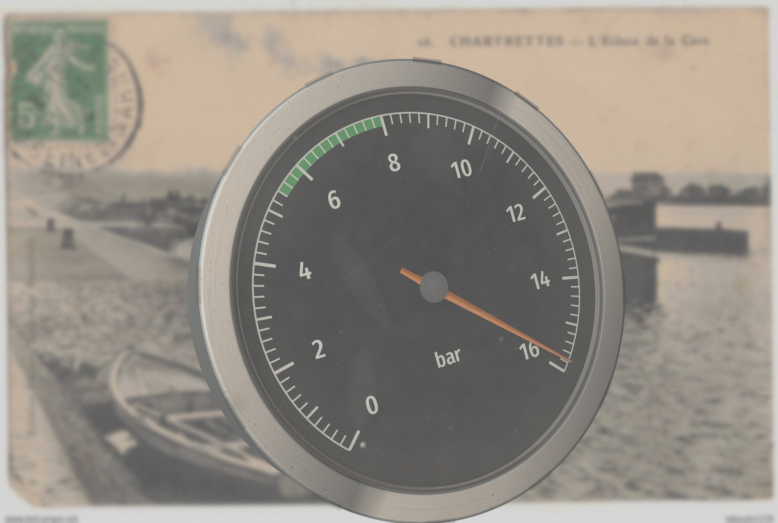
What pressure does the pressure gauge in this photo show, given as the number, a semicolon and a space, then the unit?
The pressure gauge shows 15.8; bar
